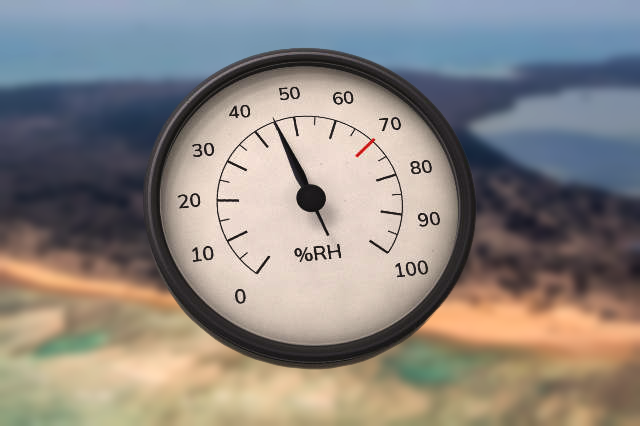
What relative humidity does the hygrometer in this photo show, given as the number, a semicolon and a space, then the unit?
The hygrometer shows 45; %
